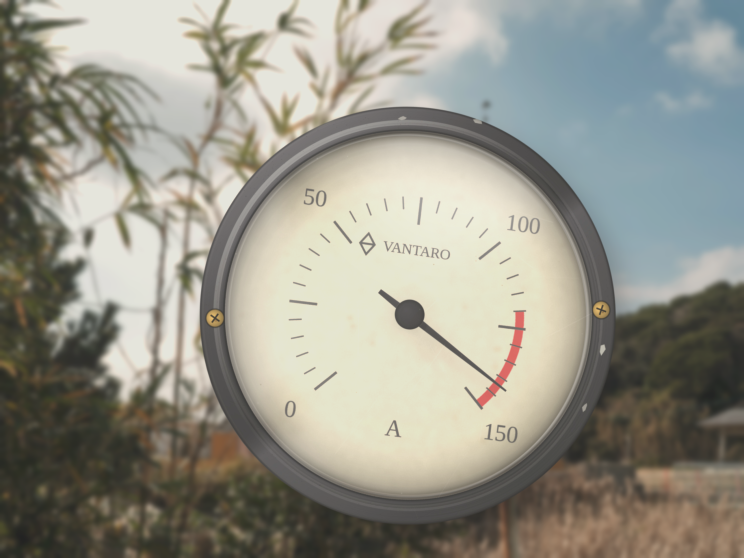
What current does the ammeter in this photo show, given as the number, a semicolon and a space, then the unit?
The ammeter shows 142.5; A
